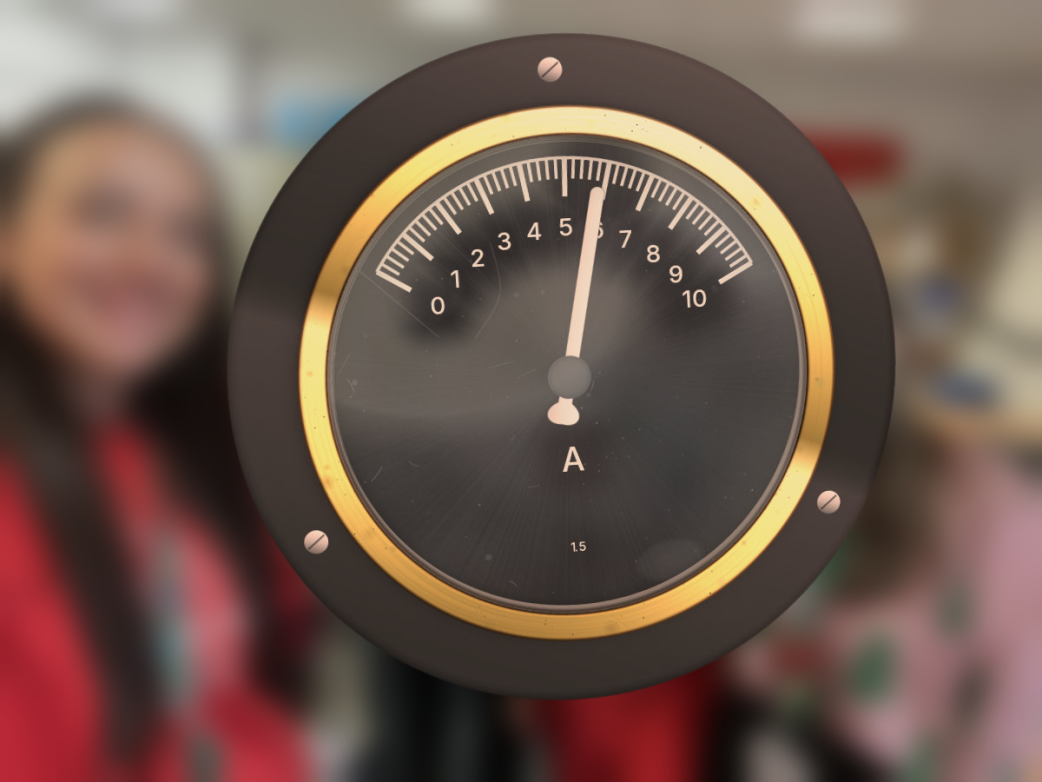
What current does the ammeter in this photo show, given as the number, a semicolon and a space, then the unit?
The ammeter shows 5.8; A
